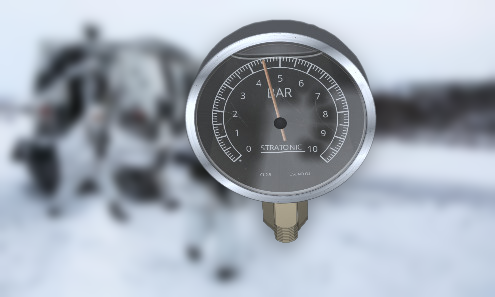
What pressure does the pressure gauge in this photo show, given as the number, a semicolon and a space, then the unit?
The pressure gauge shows 4.5; bar
